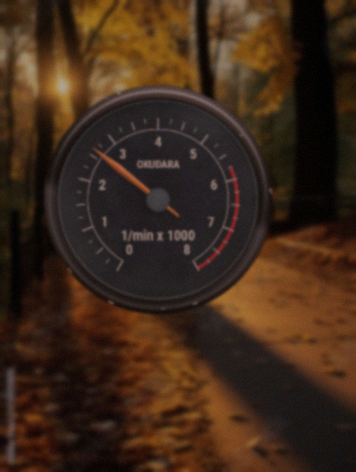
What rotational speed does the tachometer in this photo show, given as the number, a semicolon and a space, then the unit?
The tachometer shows 2625; rpm
